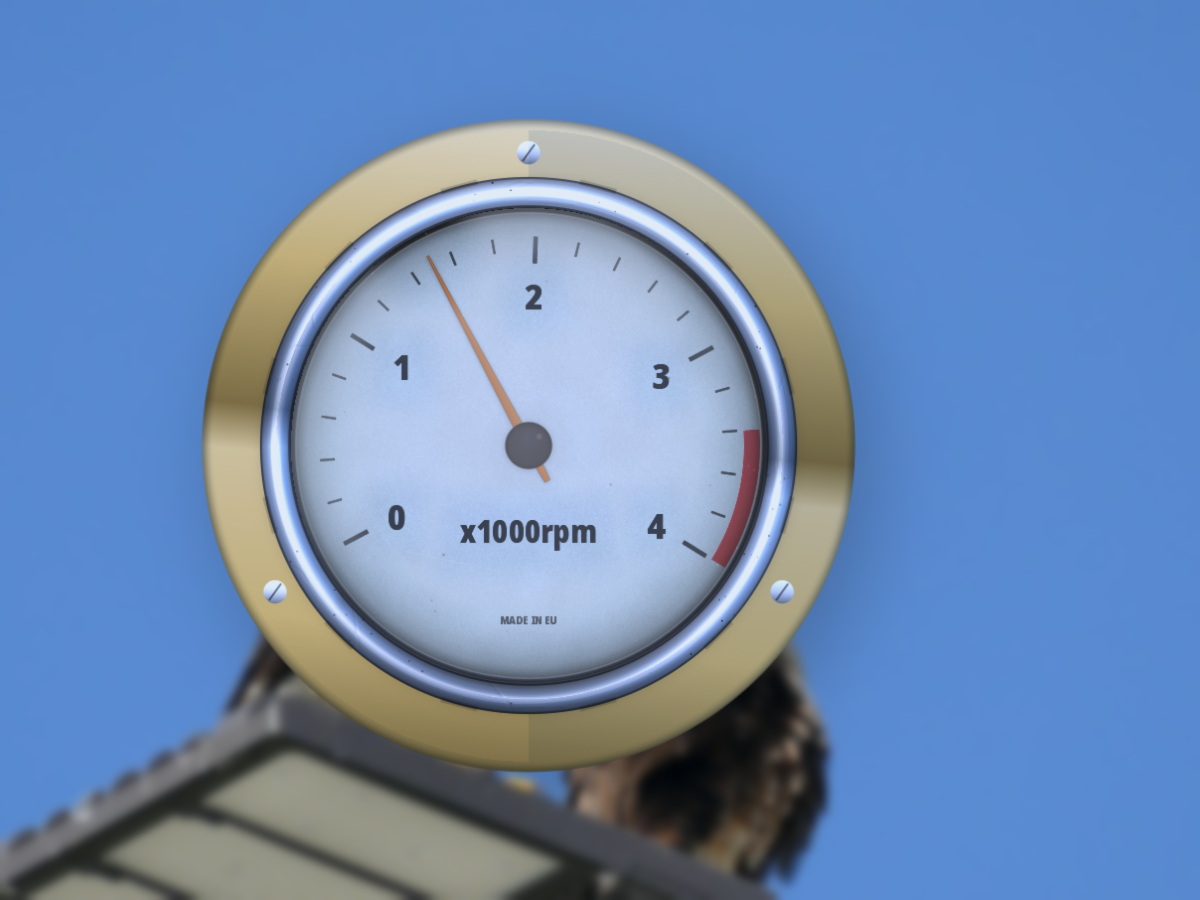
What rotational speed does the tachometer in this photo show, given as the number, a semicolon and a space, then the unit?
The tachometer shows 1500; rpm
